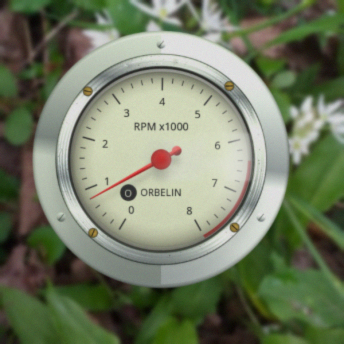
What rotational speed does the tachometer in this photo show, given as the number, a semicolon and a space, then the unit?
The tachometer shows 800; rpm
